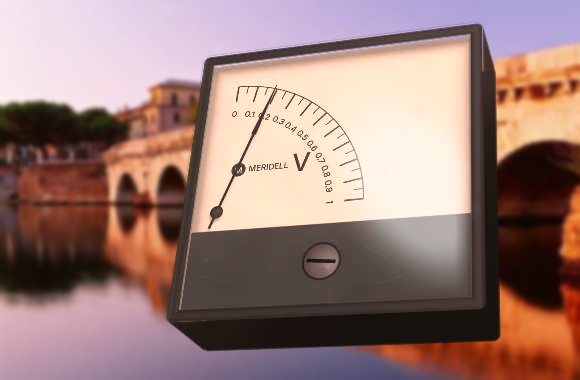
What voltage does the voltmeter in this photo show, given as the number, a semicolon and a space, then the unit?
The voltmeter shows 0.2; V
